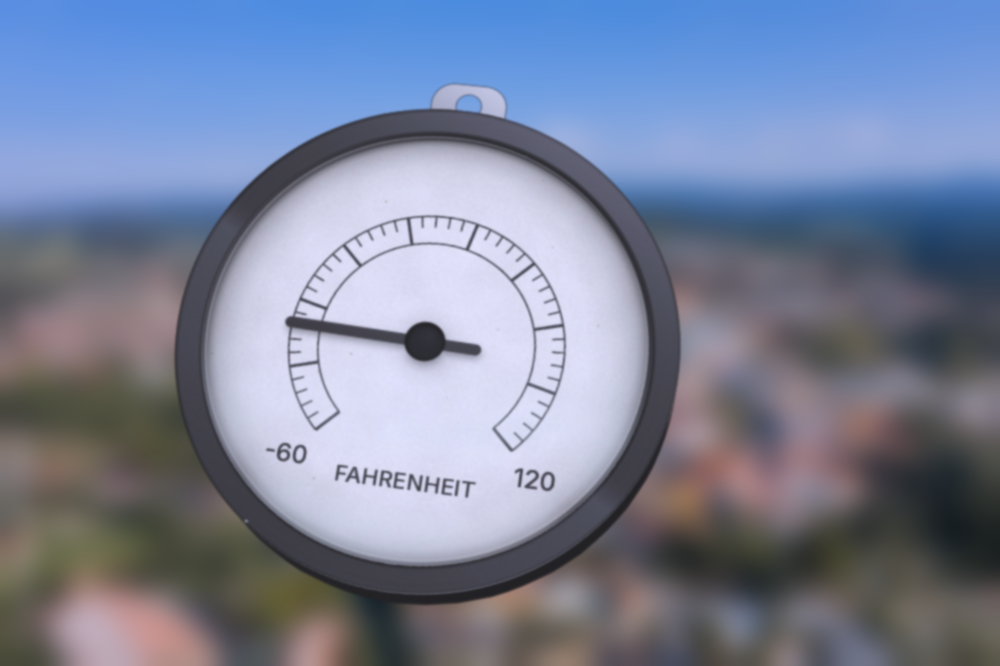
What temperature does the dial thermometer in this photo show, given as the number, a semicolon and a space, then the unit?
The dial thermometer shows -28; °F
